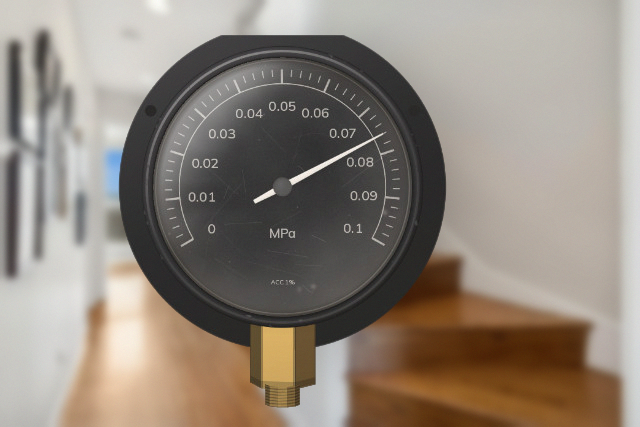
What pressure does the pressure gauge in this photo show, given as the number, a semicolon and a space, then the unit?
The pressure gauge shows 0.076; MPa
